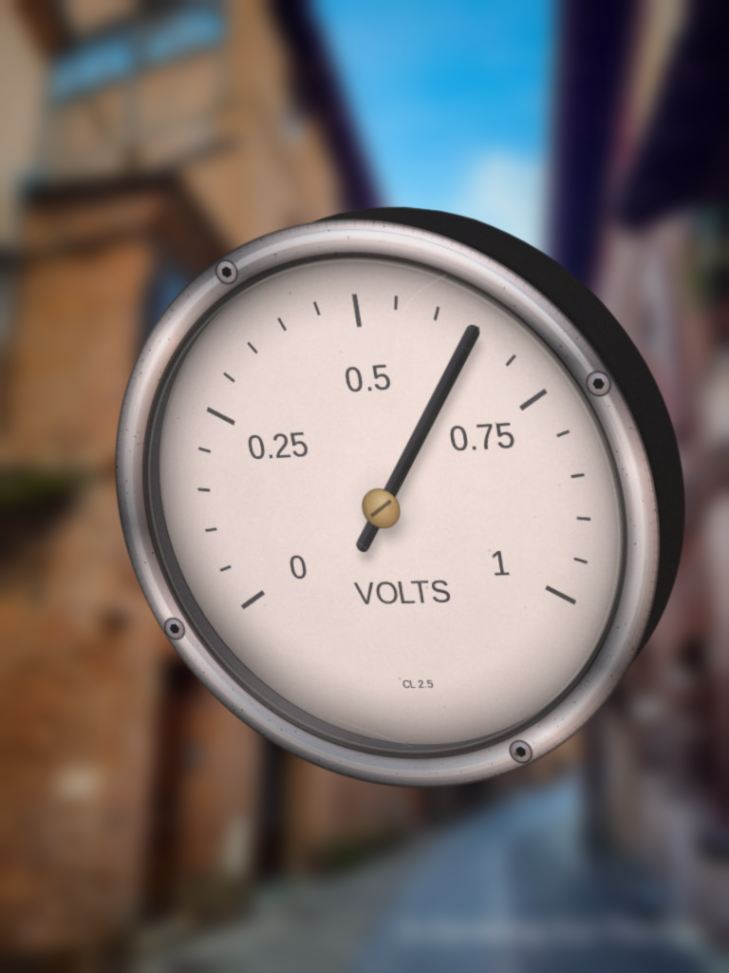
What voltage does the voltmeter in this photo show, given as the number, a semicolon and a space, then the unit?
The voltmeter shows 0.65; V
